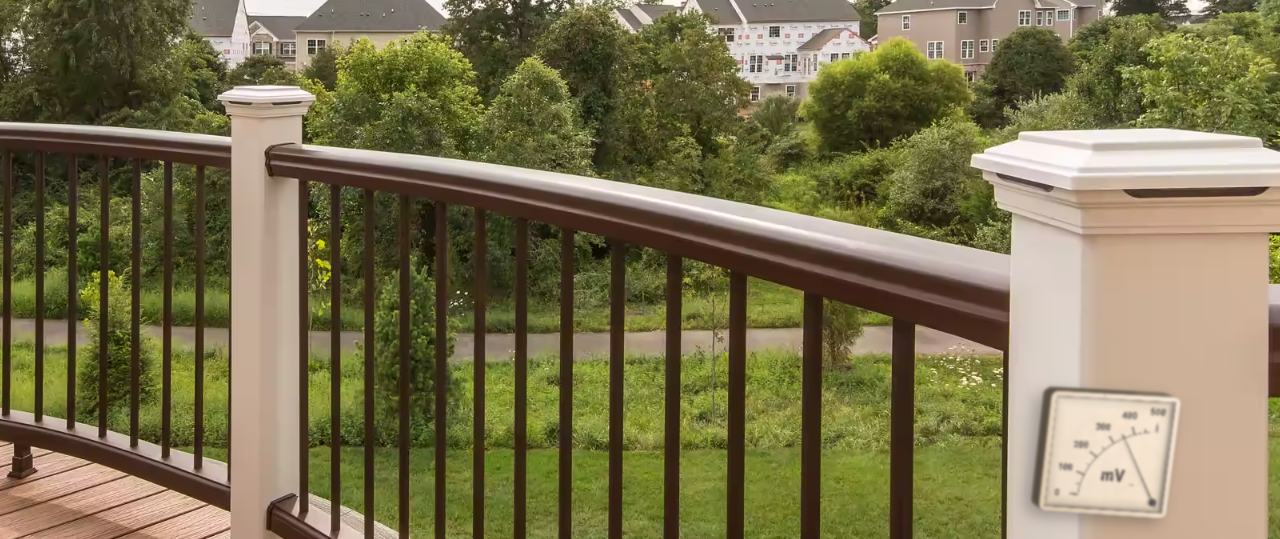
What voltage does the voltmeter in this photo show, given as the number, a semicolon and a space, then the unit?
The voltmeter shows 350; mV
